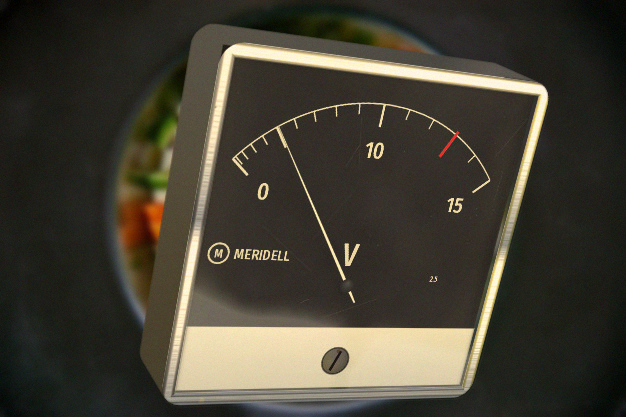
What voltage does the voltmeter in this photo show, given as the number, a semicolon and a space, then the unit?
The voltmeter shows 5; V
